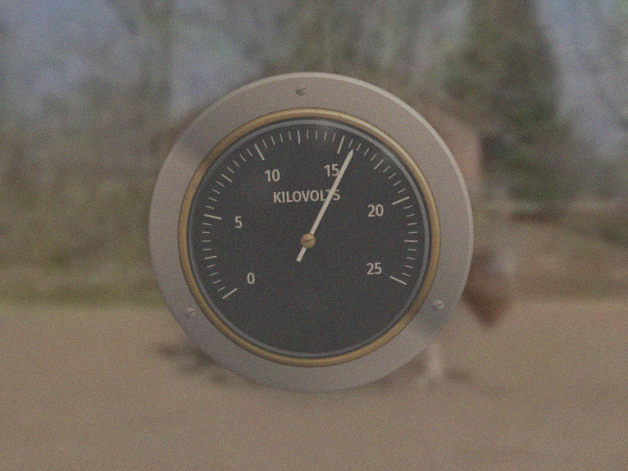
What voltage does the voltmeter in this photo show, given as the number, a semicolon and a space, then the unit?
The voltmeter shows 15.75; kV
